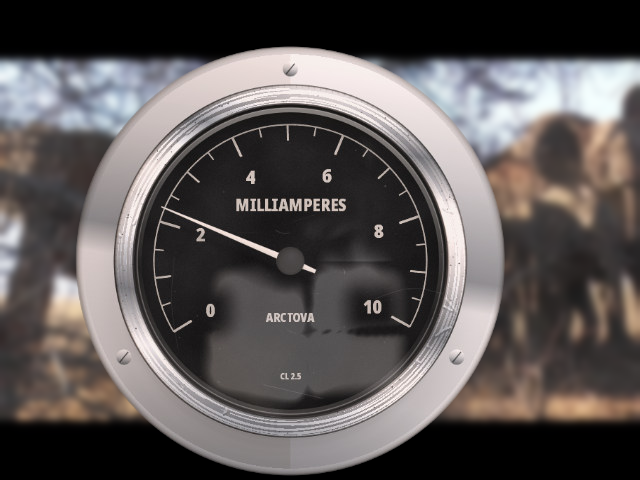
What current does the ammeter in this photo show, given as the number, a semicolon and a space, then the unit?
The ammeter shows 2.25; mA
